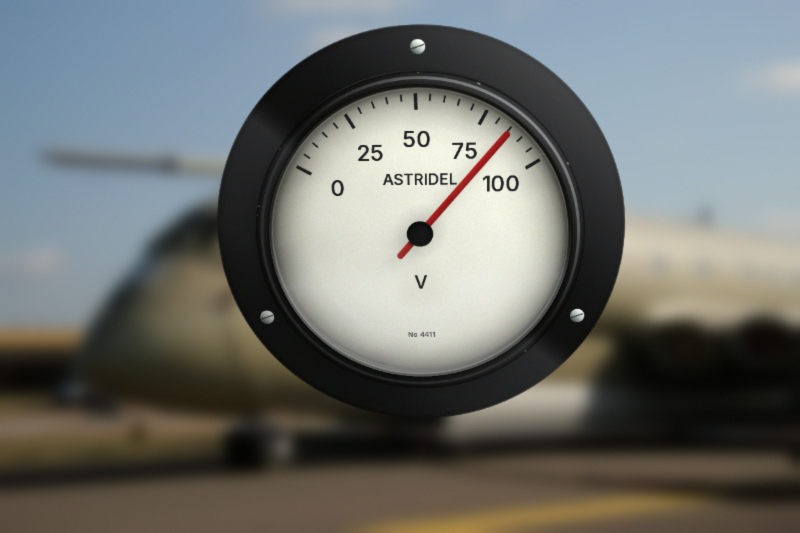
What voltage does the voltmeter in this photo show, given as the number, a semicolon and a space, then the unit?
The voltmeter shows 85; V
